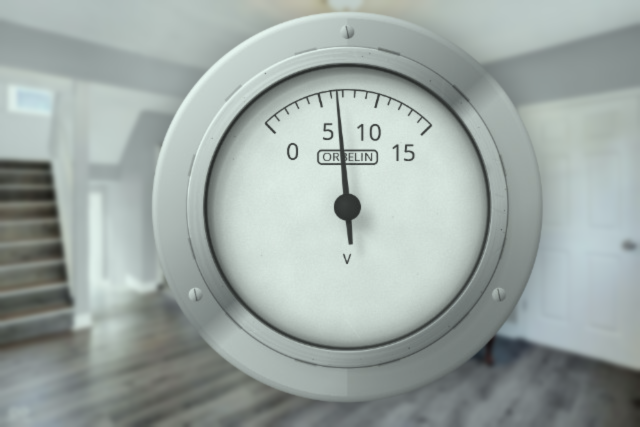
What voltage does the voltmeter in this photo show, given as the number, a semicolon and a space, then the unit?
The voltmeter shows 6.5; V
